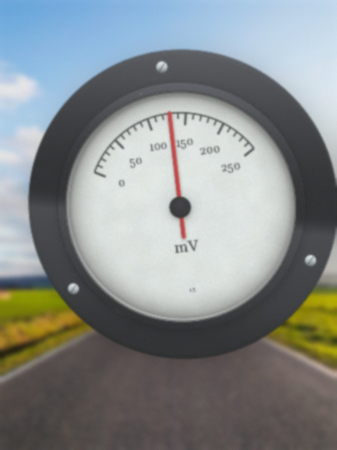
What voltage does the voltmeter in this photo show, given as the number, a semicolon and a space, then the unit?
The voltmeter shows 130; mV
